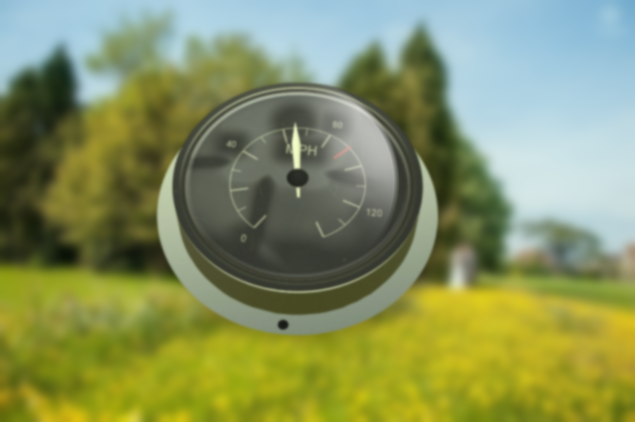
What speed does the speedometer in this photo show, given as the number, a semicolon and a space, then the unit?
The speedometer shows 65; mph
